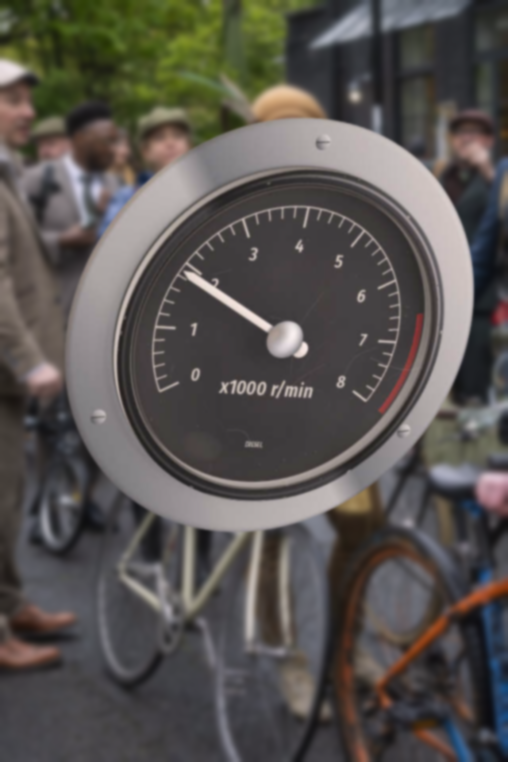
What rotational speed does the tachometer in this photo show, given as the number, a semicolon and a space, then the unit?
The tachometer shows 1900; rpm
